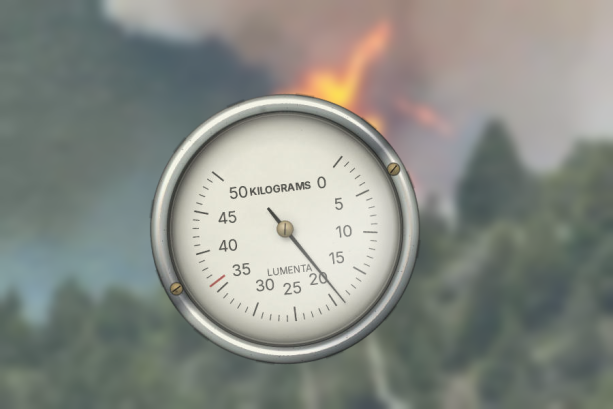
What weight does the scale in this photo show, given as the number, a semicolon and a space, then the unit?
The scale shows 19; kg
